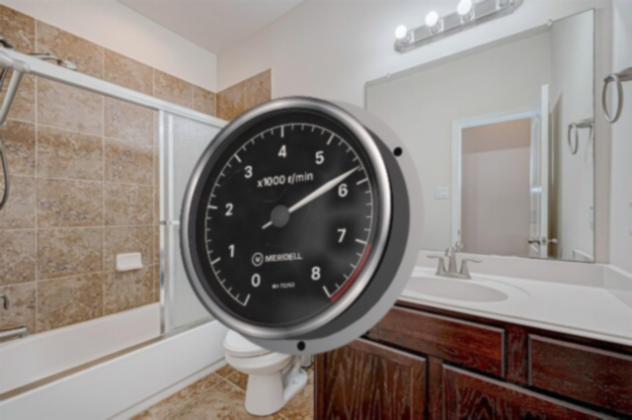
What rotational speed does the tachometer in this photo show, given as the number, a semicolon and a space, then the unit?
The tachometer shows 5800; rpm
